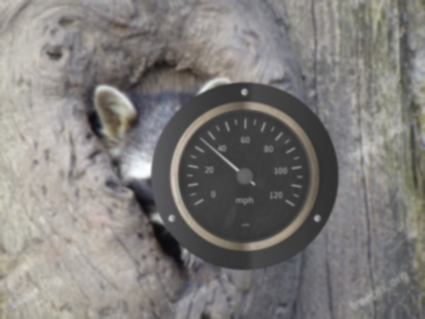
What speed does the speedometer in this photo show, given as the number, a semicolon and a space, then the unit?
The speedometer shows 35; mph
